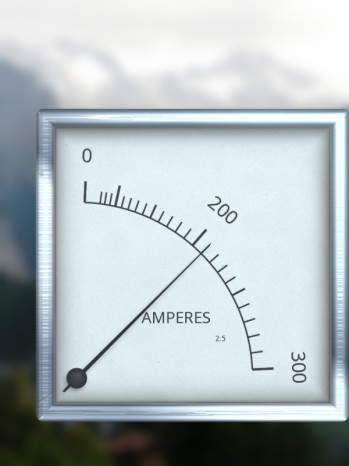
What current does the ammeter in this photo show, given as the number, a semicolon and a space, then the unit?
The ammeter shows 210; A
